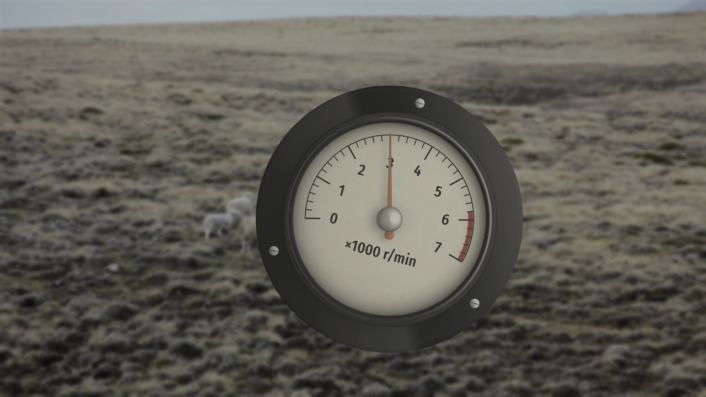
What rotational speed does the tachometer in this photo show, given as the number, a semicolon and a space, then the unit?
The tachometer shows 3000; rpm
